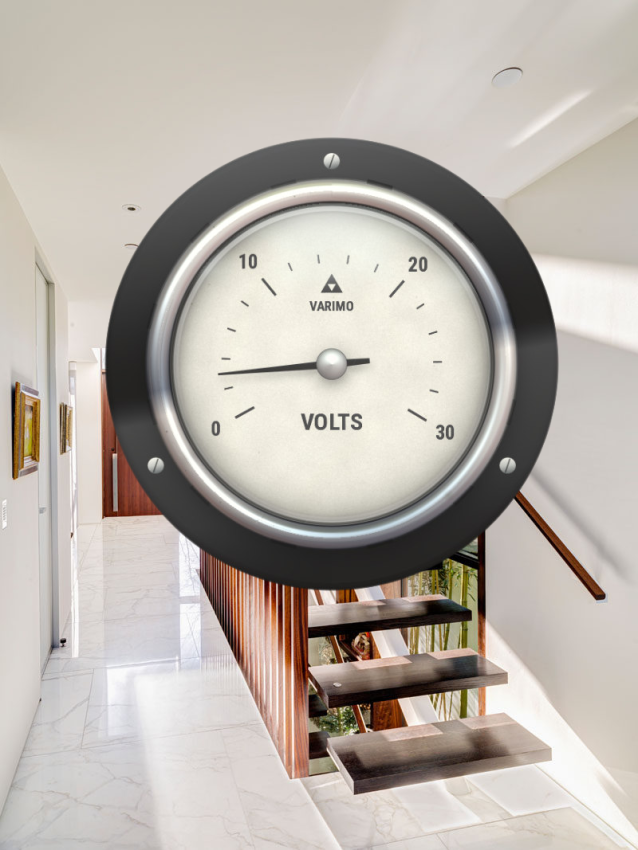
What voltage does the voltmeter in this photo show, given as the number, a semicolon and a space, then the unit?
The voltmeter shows 3; V
